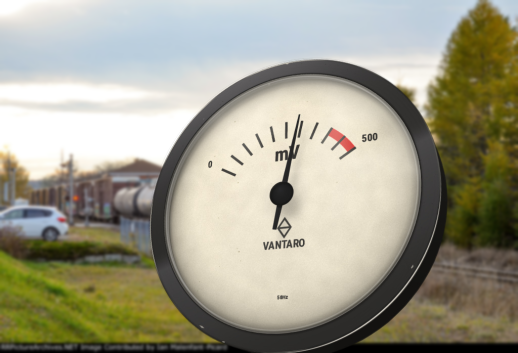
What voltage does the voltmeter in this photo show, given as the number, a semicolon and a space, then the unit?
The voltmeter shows 300; mV
